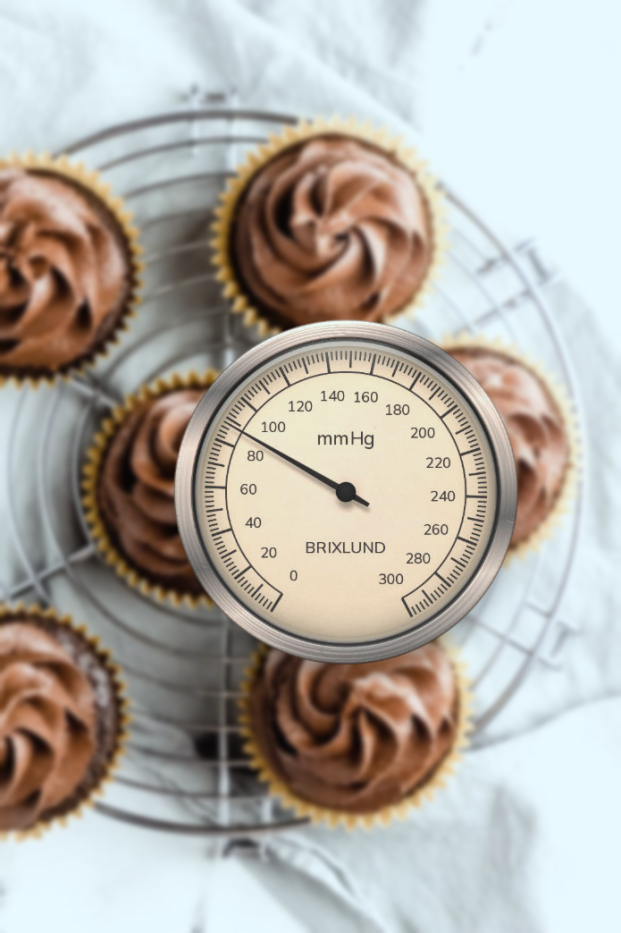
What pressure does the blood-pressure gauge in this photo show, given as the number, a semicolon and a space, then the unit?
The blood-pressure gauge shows 88; mmHg
